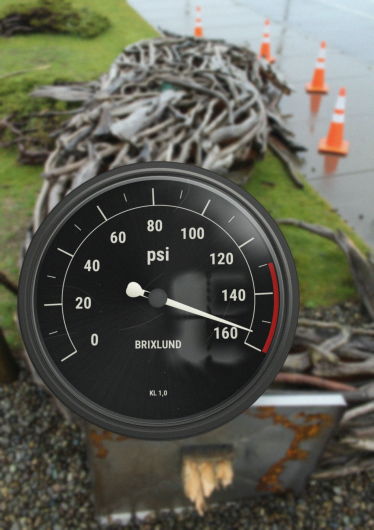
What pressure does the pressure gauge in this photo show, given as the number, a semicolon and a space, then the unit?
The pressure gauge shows 155; psi
